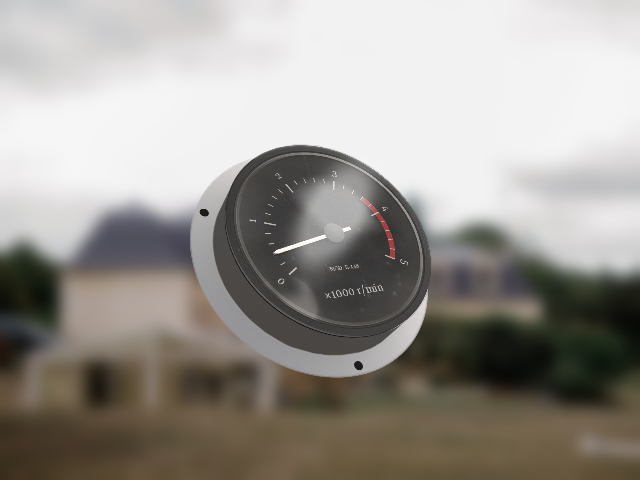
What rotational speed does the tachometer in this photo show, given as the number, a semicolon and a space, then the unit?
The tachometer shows 400; rpm
